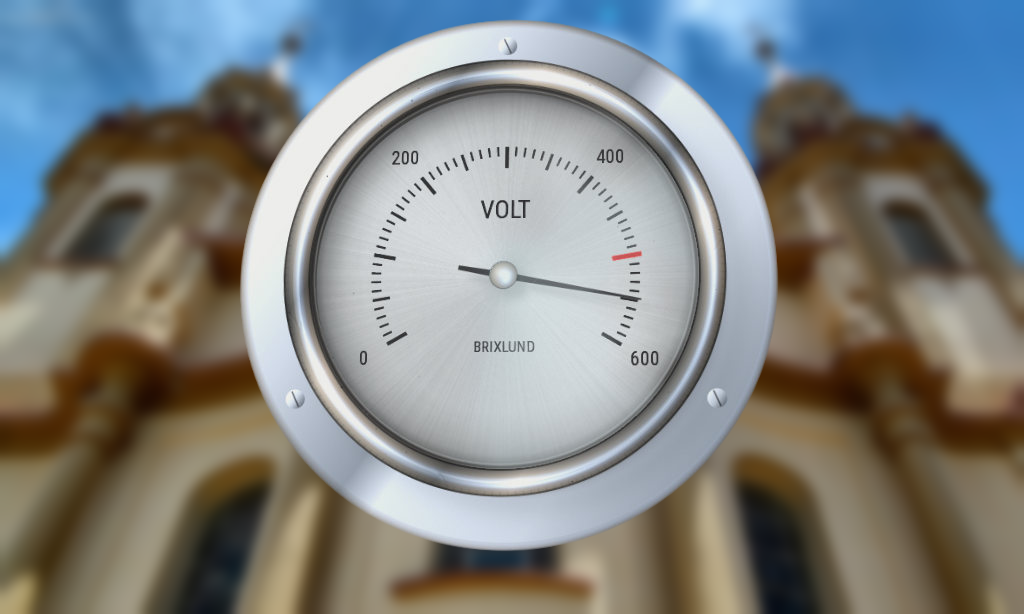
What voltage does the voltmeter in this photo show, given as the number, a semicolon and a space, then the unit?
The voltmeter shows 550; V
